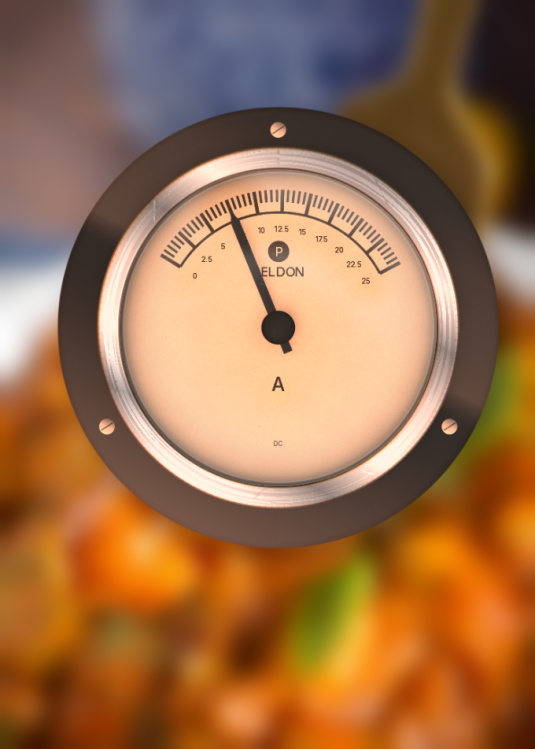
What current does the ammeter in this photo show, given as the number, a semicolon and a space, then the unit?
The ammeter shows 7.5; A
